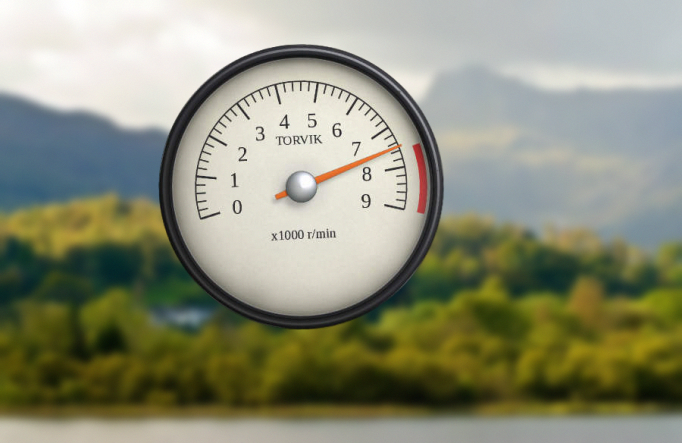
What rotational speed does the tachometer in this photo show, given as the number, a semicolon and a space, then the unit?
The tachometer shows 7500; rpm
